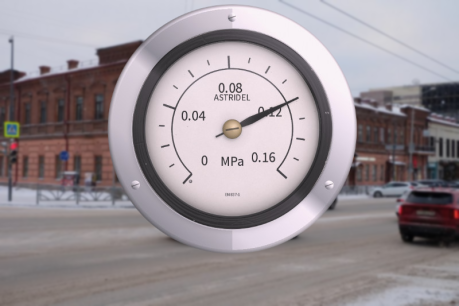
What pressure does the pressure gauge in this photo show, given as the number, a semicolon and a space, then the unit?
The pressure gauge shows 0.12; MPa
